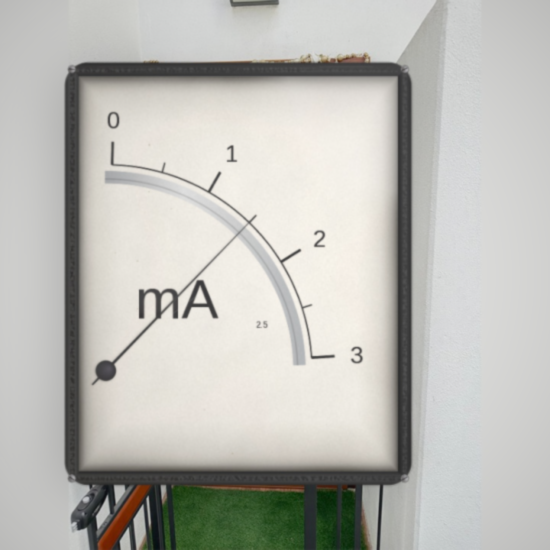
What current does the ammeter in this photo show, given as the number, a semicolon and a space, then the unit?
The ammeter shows 1.5; mA
